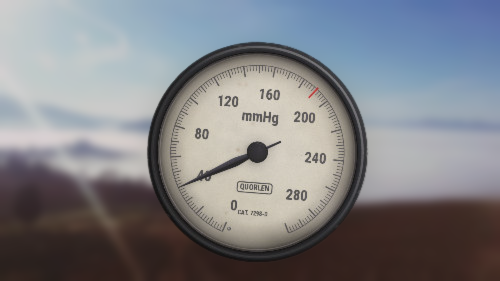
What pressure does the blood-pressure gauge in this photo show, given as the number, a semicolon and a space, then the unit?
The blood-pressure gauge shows 40; mmHg
